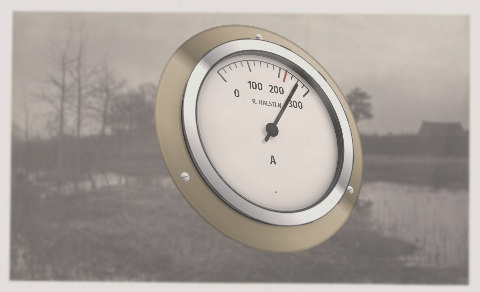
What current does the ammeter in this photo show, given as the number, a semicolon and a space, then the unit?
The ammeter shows 260; A
